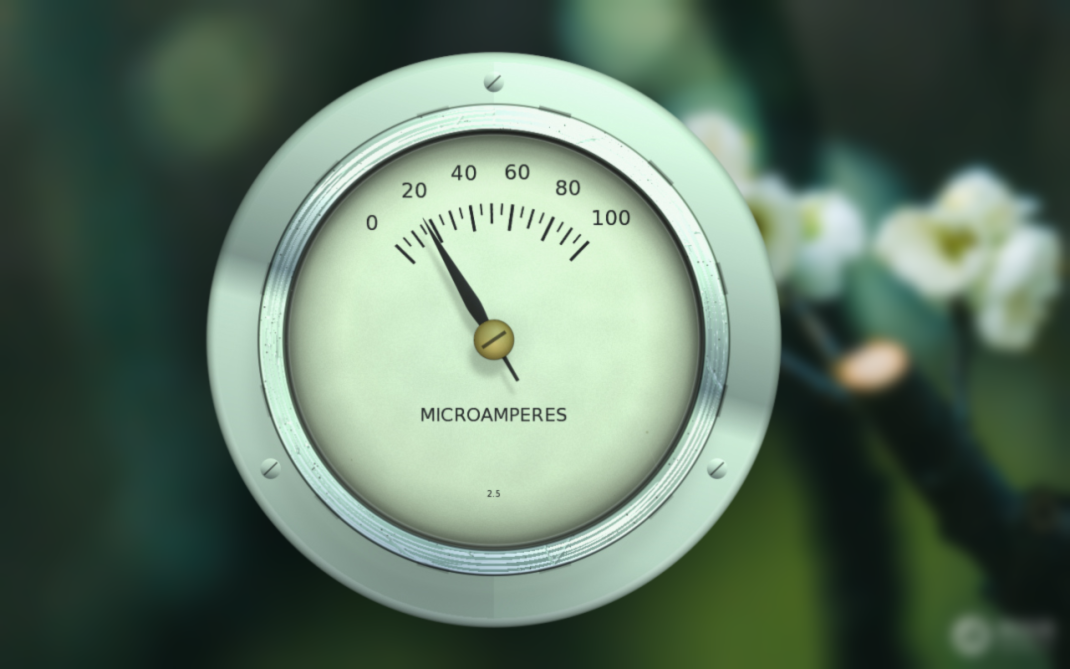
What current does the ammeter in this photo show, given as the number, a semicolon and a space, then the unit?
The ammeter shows 17.5; µA
